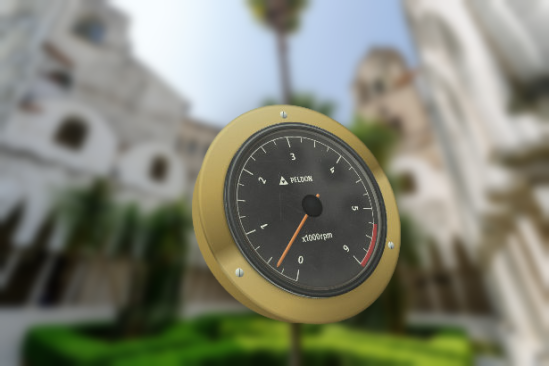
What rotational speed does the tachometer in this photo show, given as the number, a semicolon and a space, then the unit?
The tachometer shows 375; rpm
